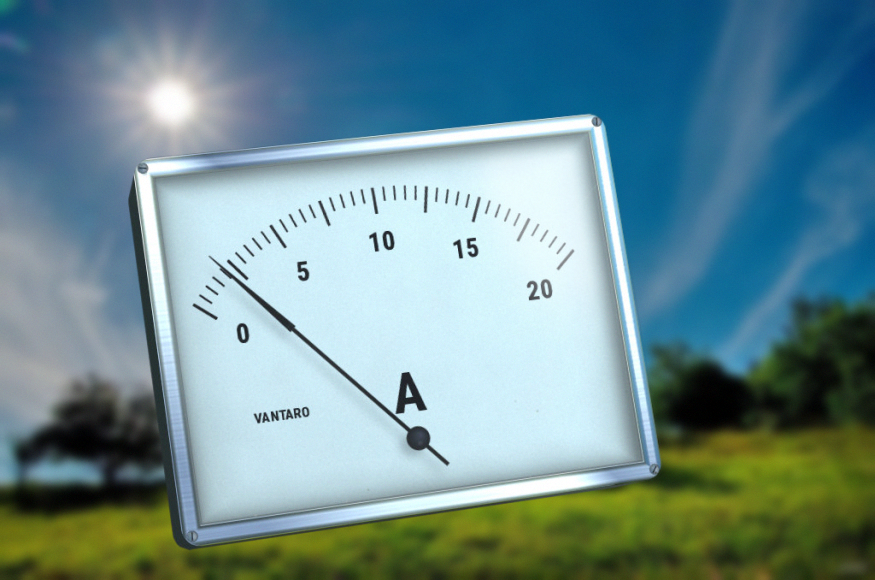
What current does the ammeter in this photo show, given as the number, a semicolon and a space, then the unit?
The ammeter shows 2; A
